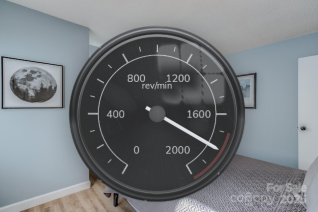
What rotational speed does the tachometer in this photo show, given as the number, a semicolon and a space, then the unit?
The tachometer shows 1800; rpm
